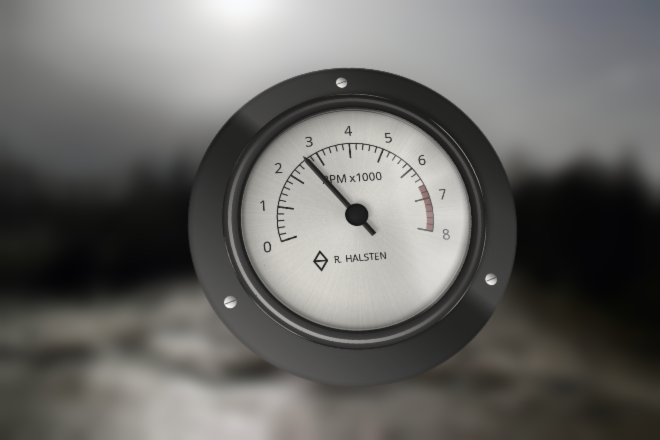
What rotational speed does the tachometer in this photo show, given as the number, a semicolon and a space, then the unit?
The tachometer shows 2600; rpm
